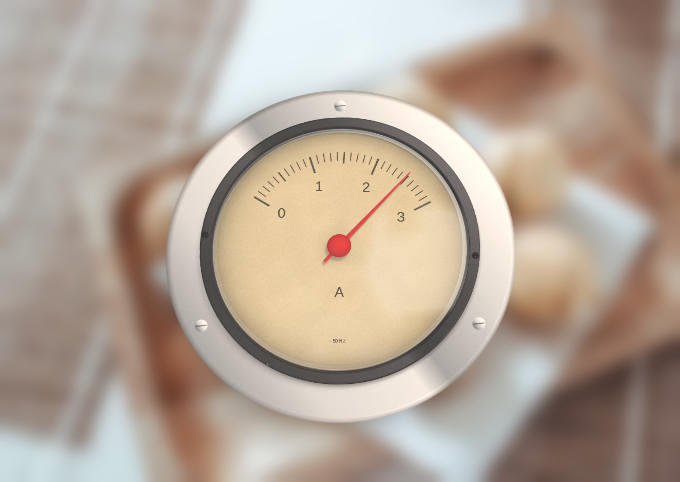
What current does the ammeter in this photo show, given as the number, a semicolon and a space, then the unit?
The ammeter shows 2.5; A
